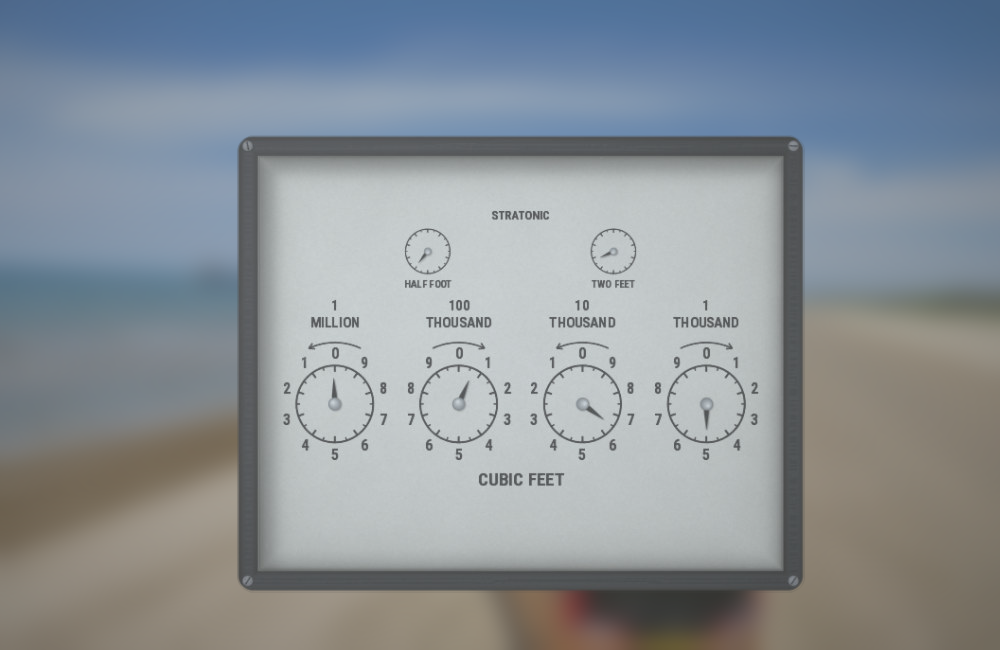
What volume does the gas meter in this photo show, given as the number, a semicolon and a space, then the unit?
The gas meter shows 6500; ft³
